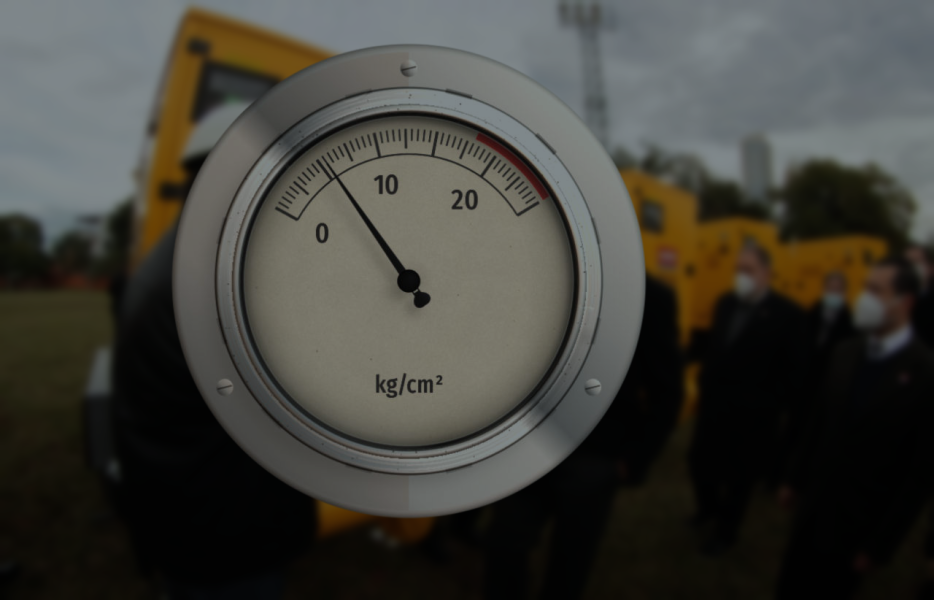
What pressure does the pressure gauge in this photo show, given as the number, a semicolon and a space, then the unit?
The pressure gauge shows 5.5; kg/cm²
